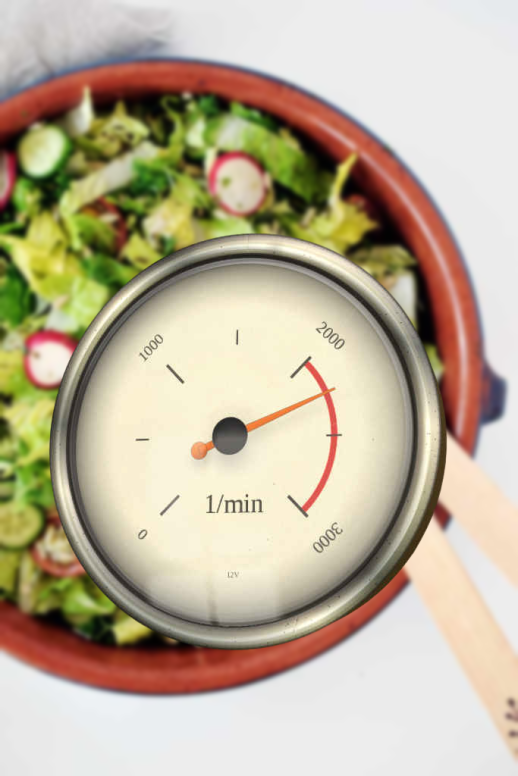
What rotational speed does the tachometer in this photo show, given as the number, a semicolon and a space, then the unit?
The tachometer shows 2250; rpm
